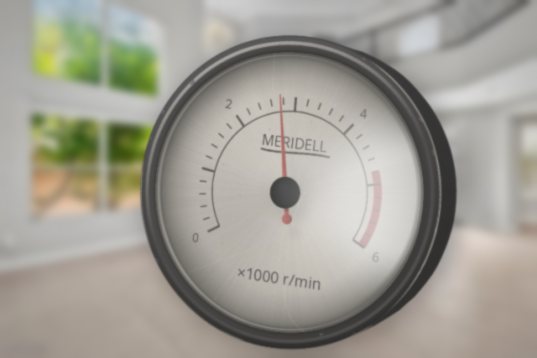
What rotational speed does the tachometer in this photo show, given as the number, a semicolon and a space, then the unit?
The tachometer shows 2800; rpm
